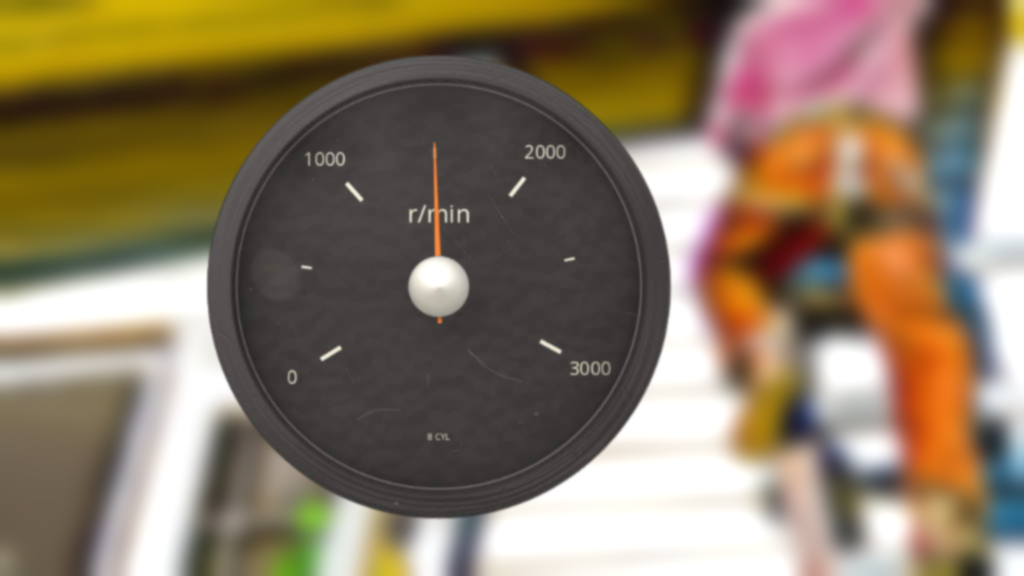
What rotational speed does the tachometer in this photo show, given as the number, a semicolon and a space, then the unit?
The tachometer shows 1500; rpm
